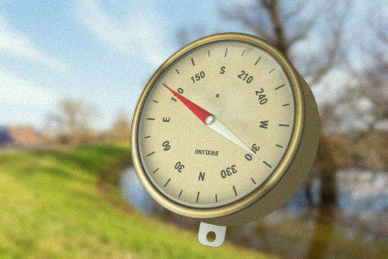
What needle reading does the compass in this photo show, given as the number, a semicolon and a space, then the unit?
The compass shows 120; °
